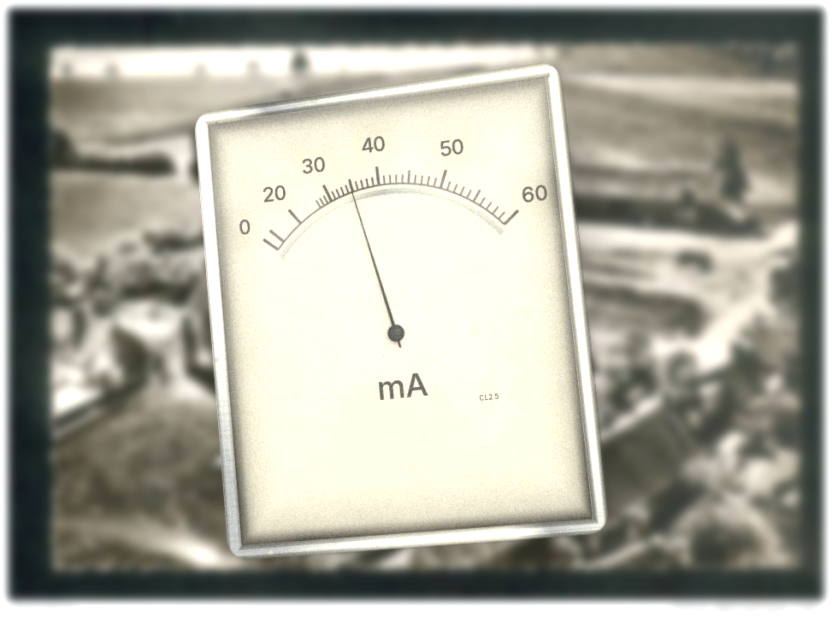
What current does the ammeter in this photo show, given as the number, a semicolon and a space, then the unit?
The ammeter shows 35; mA
